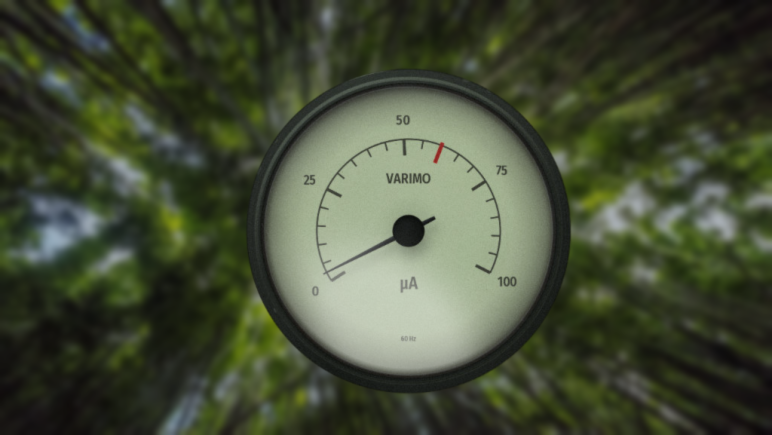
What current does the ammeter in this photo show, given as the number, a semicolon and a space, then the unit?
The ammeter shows 2.5; µA
